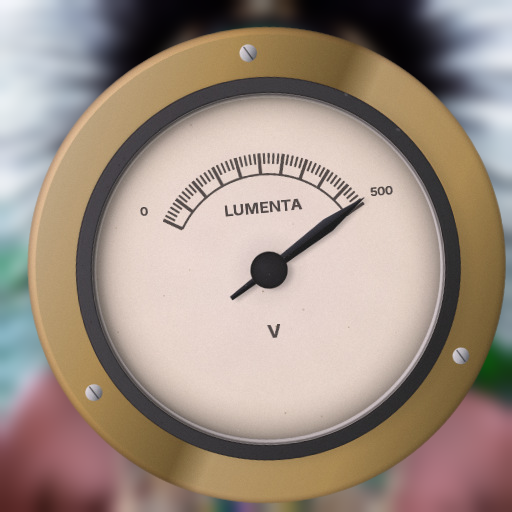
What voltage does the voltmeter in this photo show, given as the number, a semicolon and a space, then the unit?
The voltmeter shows 490; V
